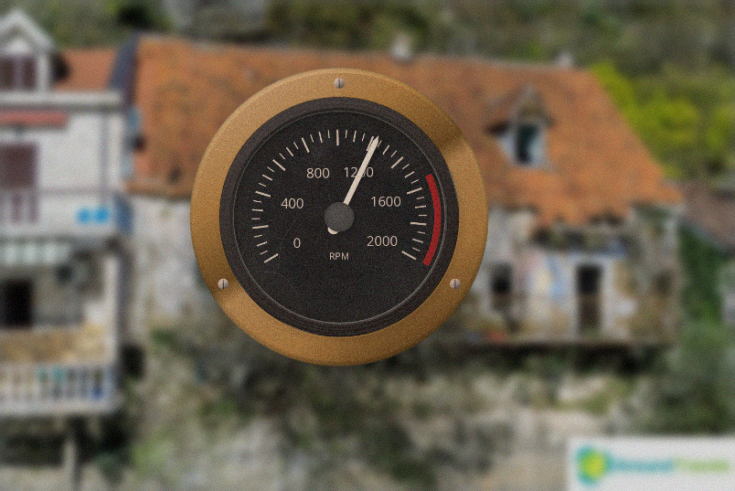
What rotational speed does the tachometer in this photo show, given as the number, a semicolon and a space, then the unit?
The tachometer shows 1225; rpm
